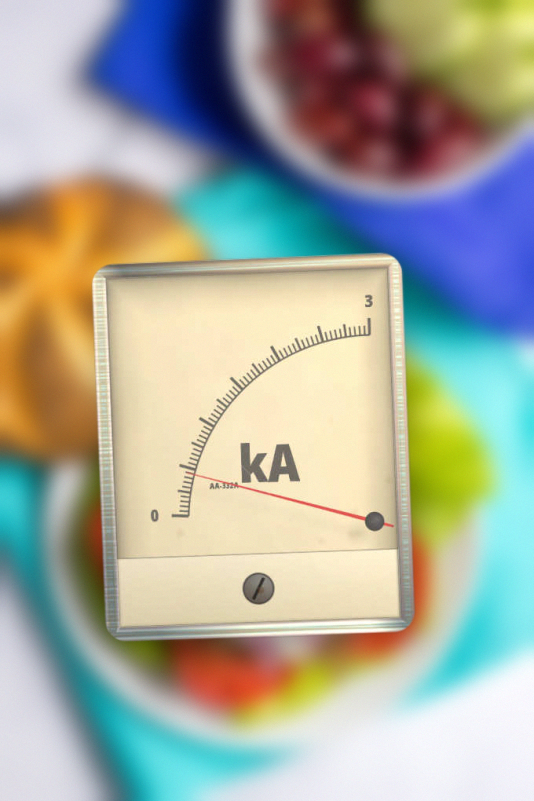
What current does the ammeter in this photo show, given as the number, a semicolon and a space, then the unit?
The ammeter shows 0.45; kA
